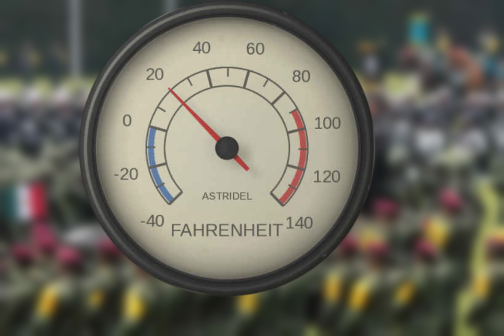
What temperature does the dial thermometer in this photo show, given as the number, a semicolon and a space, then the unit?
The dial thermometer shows 20; °F
